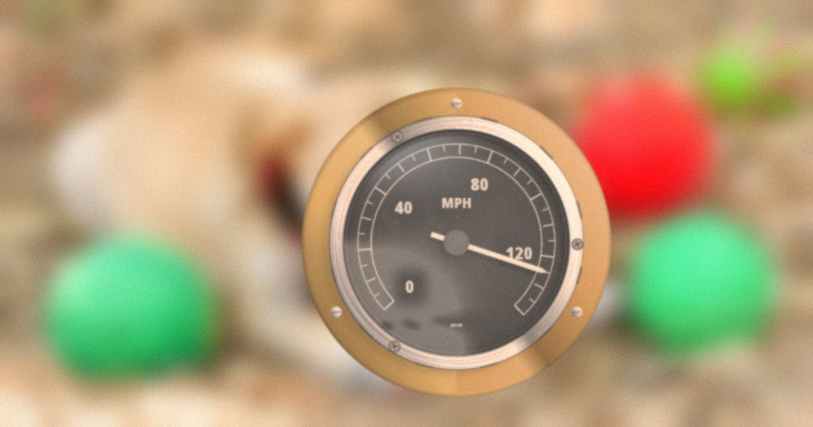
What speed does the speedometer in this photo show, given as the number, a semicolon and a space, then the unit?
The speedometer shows 125; mph
